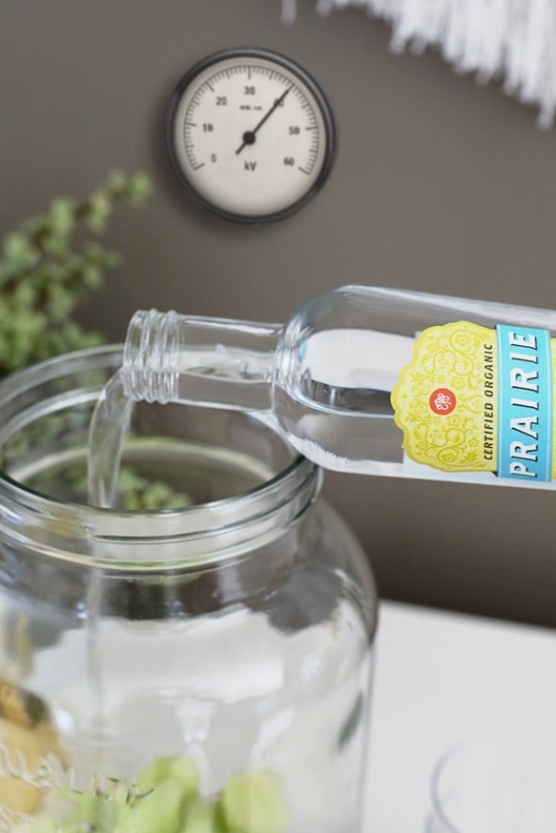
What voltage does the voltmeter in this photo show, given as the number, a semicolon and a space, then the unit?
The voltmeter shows 40; kV
